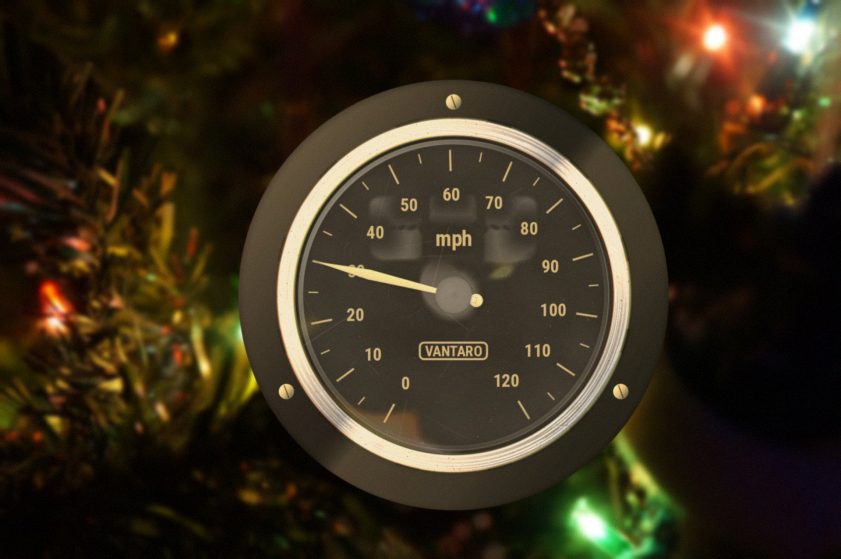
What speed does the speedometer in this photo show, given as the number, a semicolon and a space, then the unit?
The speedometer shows 30; mph
